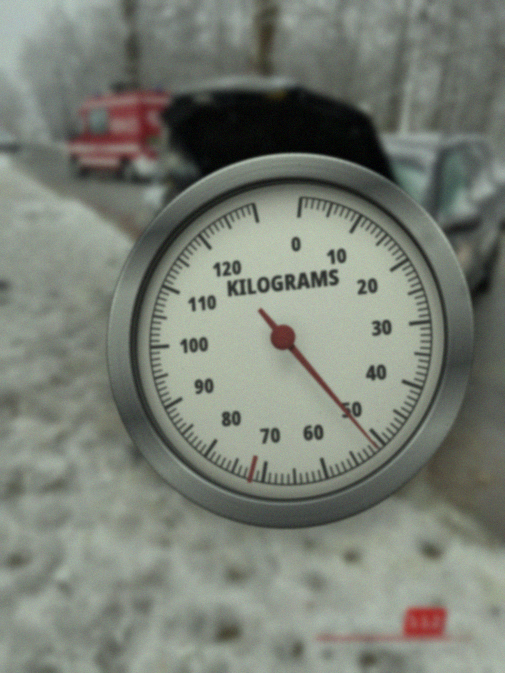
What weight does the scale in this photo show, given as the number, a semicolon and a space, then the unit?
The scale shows 51; kg
